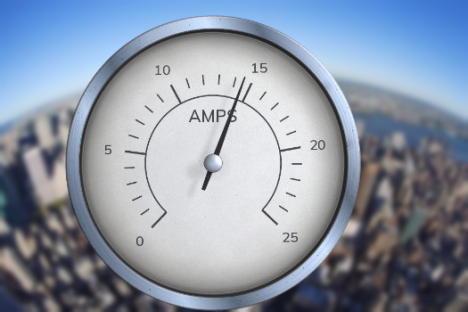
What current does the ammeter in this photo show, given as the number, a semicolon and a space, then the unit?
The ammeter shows 14.5; A
